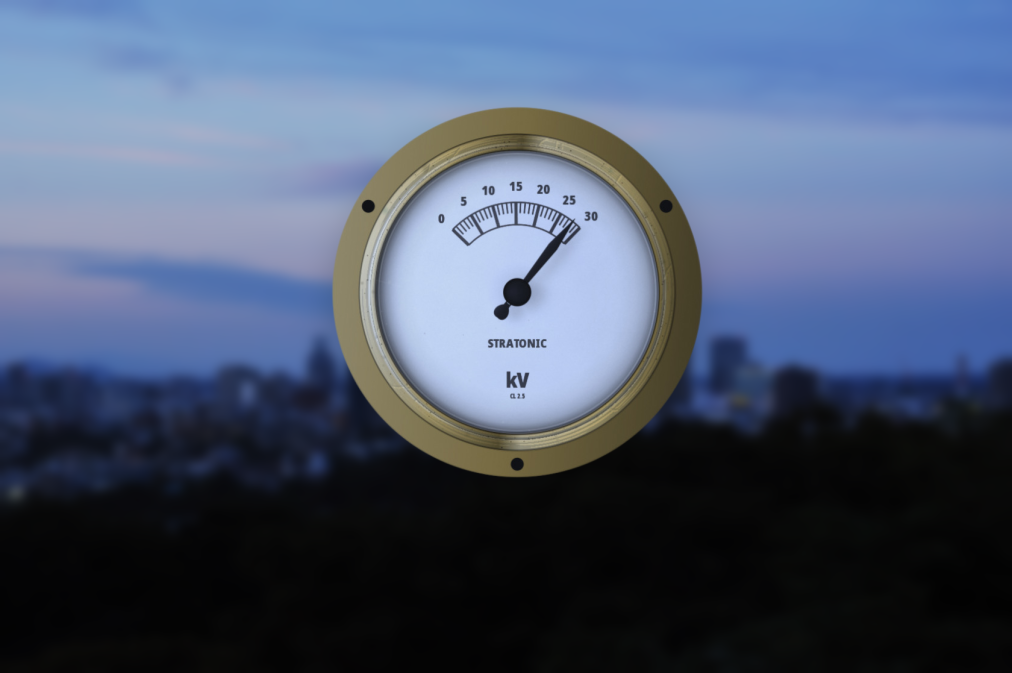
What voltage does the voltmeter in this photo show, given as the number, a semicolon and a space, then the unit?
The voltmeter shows 28; kV
